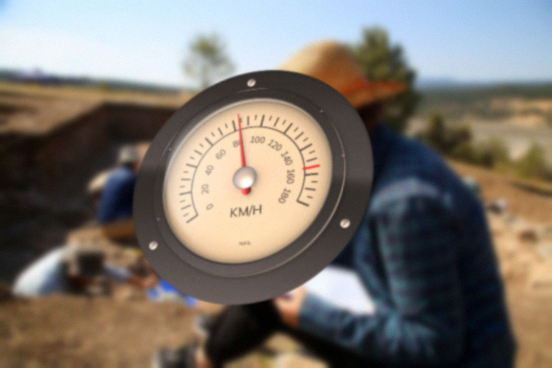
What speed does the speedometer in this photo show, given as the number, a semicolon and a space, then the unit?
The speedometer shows 85; km/h
